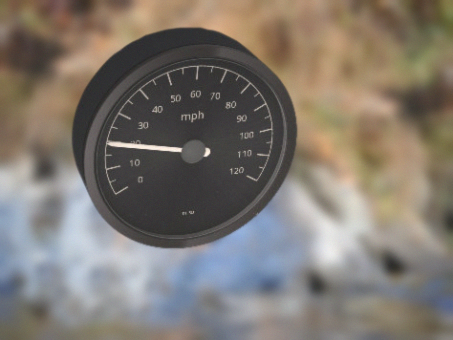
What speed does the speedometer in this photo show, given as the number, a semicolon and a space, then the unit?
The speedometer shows 20; mph
